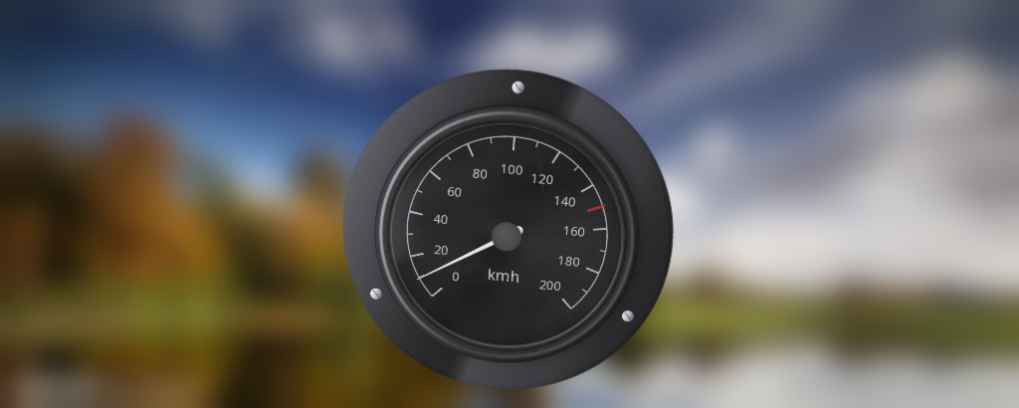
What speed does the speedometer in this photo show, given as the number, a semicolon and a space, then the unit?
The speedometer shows 10; km/h
